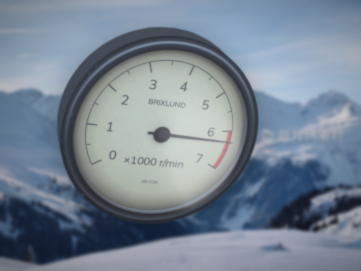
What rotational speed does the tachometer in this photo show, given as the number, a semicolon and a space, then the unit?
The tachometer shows 6250; rpm
